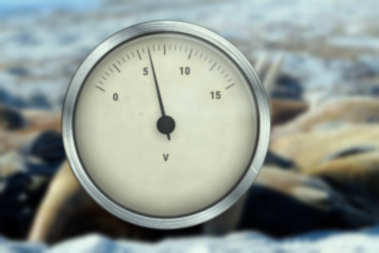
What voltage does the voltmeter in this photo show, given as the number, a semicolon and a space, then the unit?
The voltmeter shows 6; V
